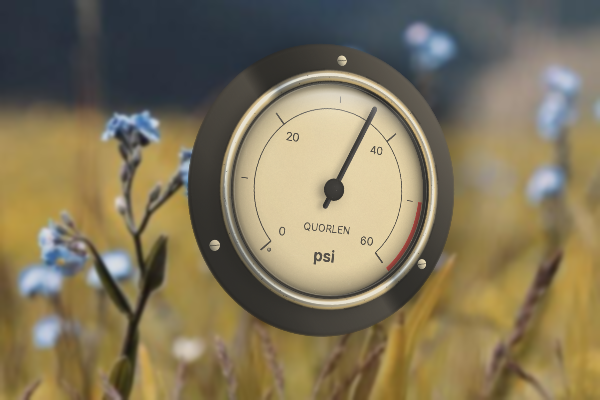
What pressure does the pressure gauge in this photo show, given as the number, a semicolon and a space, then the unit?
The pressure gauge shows 35; psi
